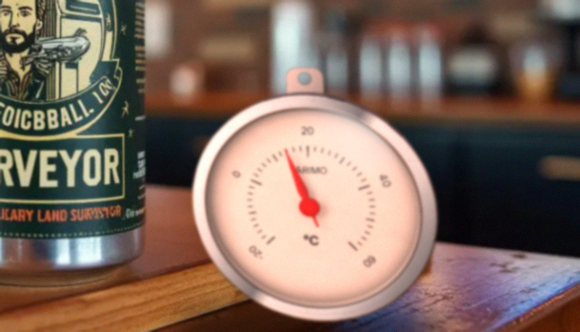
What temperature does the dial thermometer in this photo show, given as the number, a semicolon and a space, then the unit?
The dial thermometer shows 14; °C
